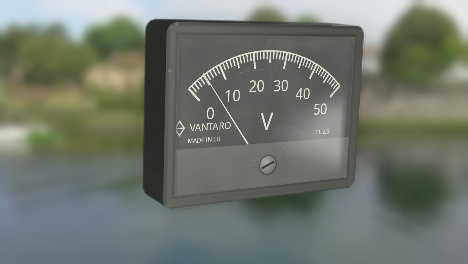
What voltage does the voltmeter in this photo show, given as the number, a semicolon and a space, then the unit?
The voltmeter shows 5; V
